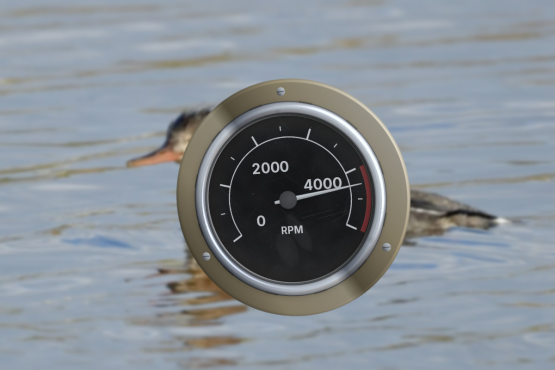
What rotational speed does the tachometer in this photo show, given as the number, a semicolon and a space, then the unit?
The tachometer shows 4250; rpm
